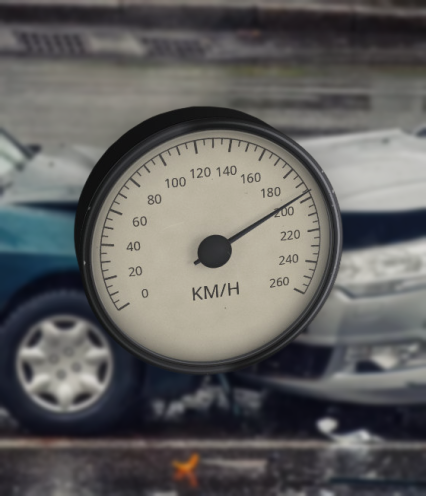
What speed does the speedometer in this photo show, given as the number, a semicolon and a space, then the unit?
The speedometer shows 195; km/h
